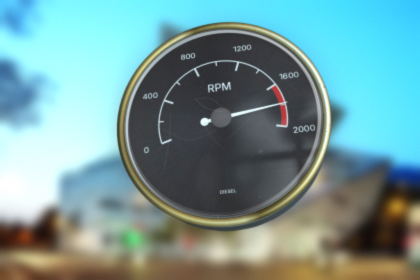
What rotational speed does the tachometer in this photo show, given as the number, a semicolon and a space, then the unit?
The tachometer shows 1800; rpm
